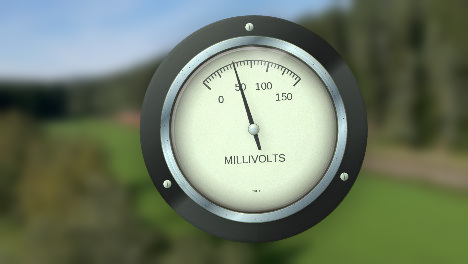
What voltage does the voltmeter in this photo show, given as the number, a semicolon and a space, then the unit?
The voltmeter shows 50; mV
